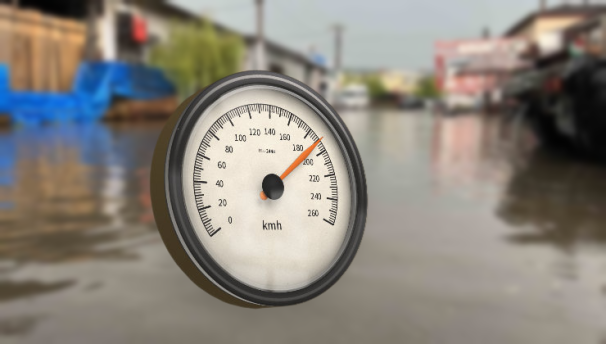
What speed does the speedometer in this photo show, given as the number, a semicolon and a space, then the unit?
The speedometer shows 190; km/h
